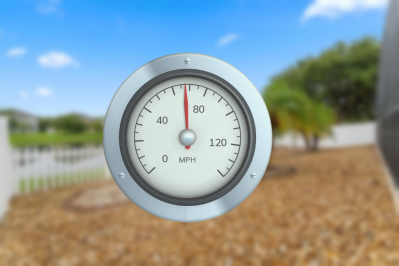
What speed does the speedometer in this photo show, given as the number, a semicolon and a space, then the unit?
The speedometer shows 67.5; mph
